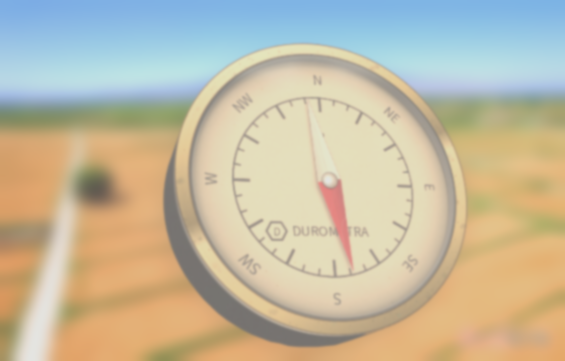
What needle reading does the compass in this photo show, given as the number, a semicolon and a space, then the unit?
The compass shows 170; °
